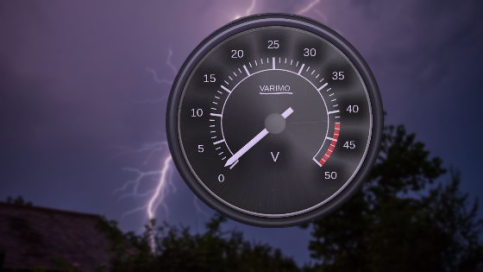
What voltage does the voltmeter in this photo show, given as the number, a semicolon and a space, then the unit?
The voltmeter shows 1; V
